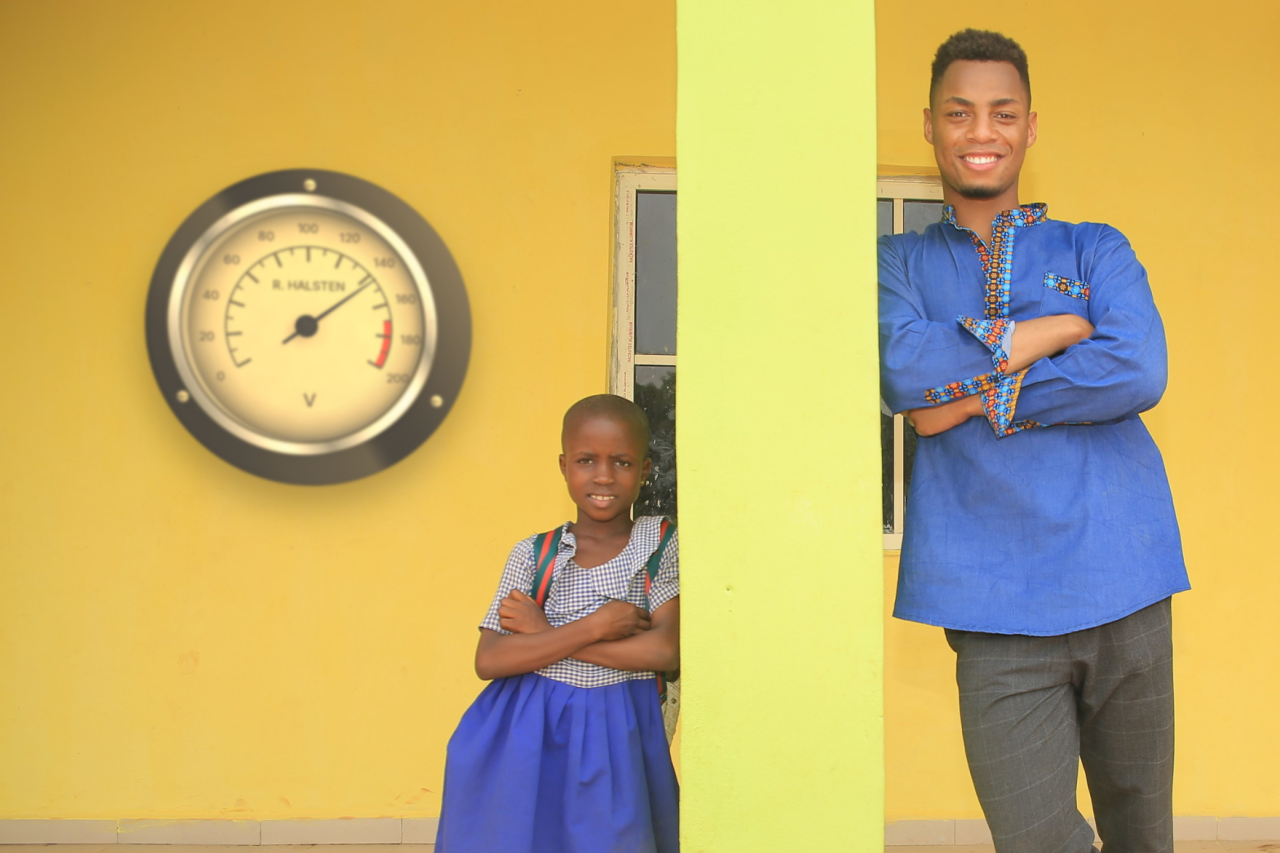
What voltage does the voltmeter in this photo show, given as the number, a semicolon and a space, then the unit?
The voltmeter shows 145; V
